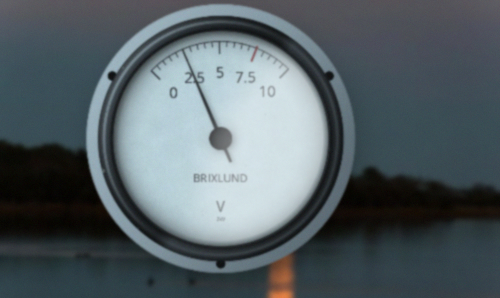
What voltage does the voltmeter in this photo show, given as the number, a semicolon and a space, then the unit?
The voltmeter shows 2.5; V
